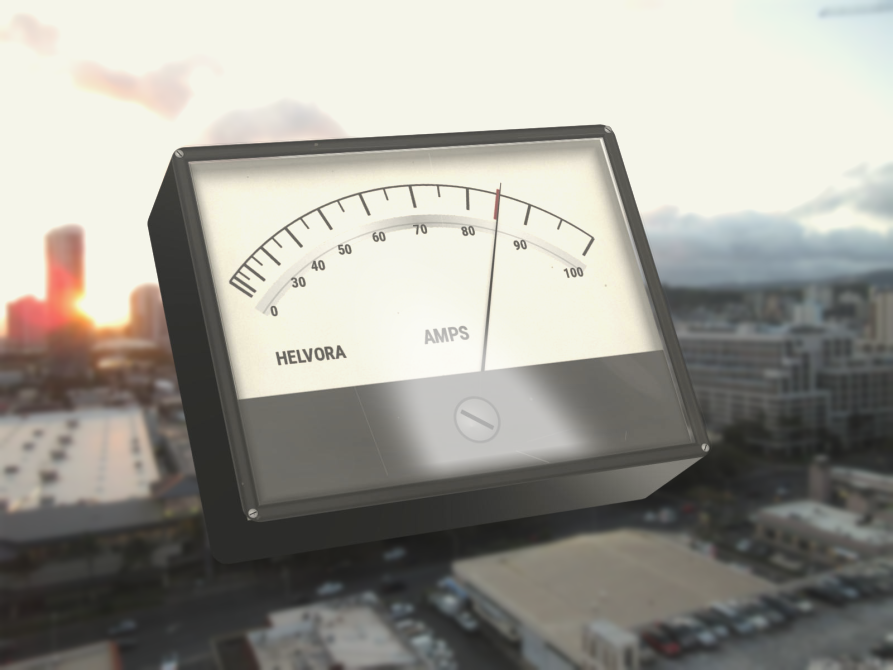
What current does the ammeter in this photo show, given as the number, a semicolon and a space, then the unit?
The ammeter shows 85; A
